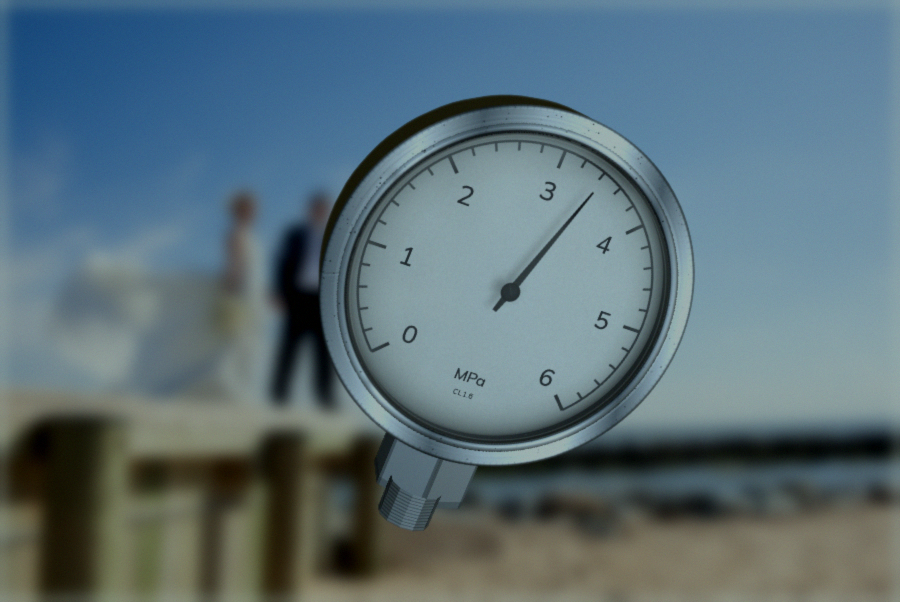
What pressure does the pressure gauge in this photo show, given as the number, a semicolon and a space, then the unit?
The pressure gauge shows 3.4; MPa
